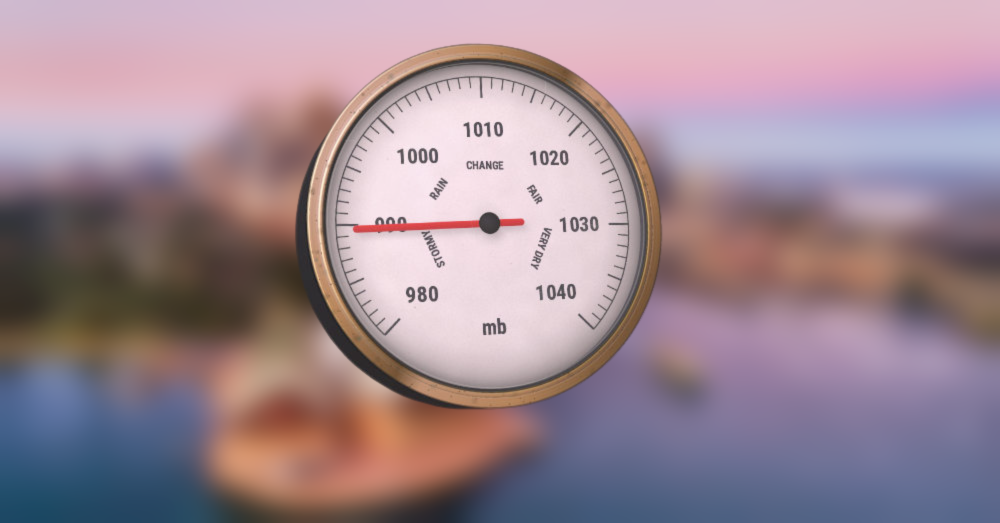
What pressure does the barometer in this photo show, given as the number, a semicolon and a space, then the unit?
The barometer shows 989.5; mbar
